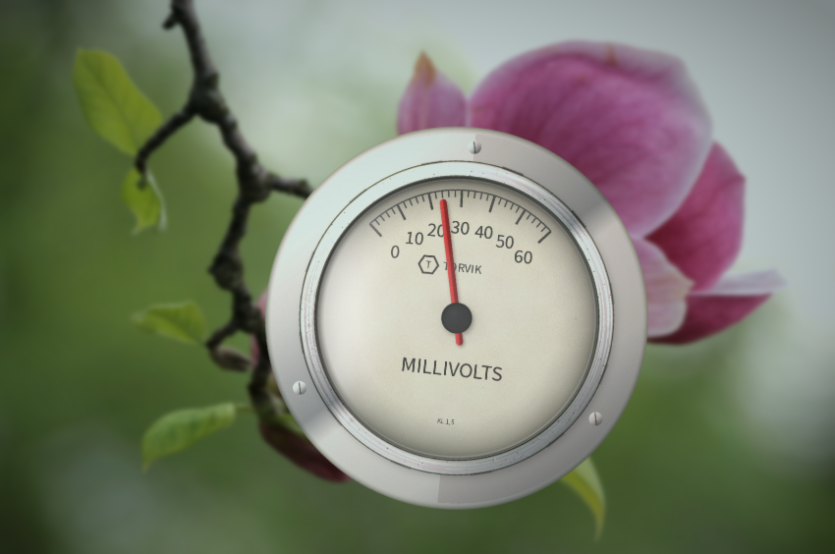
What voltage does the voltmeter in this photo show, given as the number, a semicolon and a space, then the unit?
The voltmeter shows 24; mV
